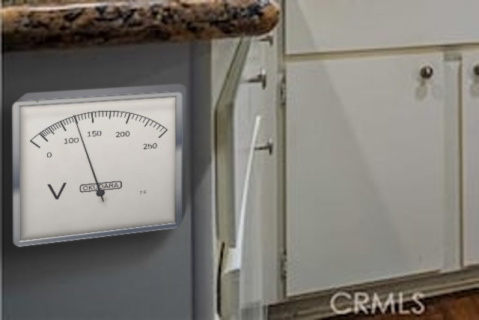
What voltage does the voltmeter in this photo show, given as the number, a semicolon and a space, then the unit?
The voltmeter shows 125; V
